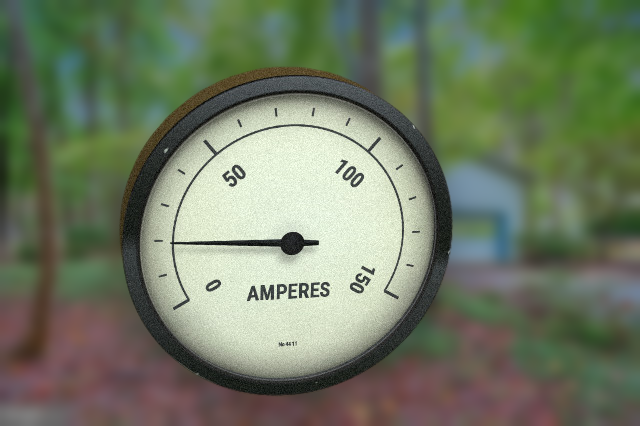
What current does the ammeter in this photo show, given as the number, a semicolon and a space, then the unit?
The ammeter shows 20; A
